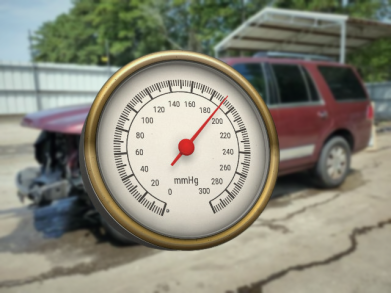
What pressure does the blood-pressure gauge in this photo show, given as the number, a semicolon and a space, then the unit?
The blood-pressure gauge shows 190; mmHg
